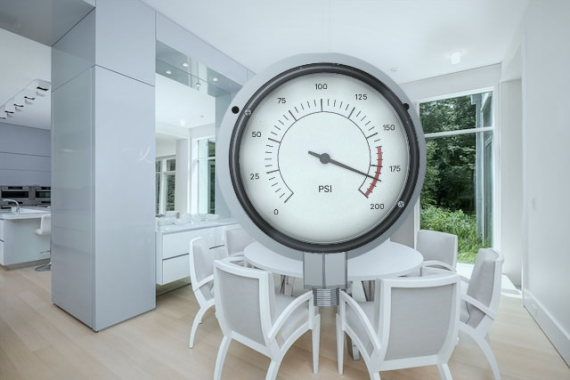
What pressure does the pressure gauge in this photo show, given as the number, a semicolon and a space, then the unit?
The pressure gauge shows 185; psi
